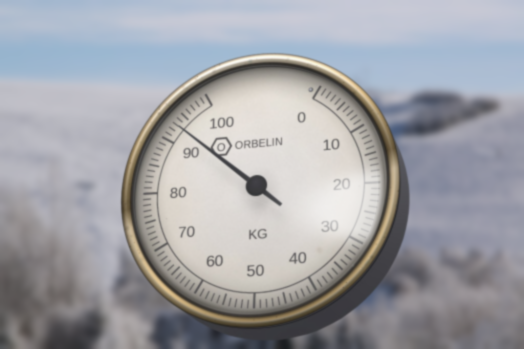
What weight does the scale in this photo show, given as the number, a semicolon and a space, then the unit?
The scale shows 93; kg
